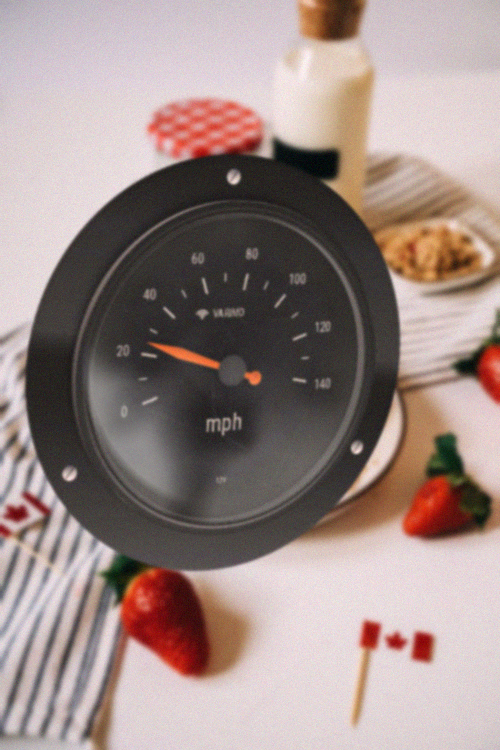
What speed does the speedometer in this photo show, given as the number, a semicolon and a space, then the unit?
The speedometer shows 25; mph
